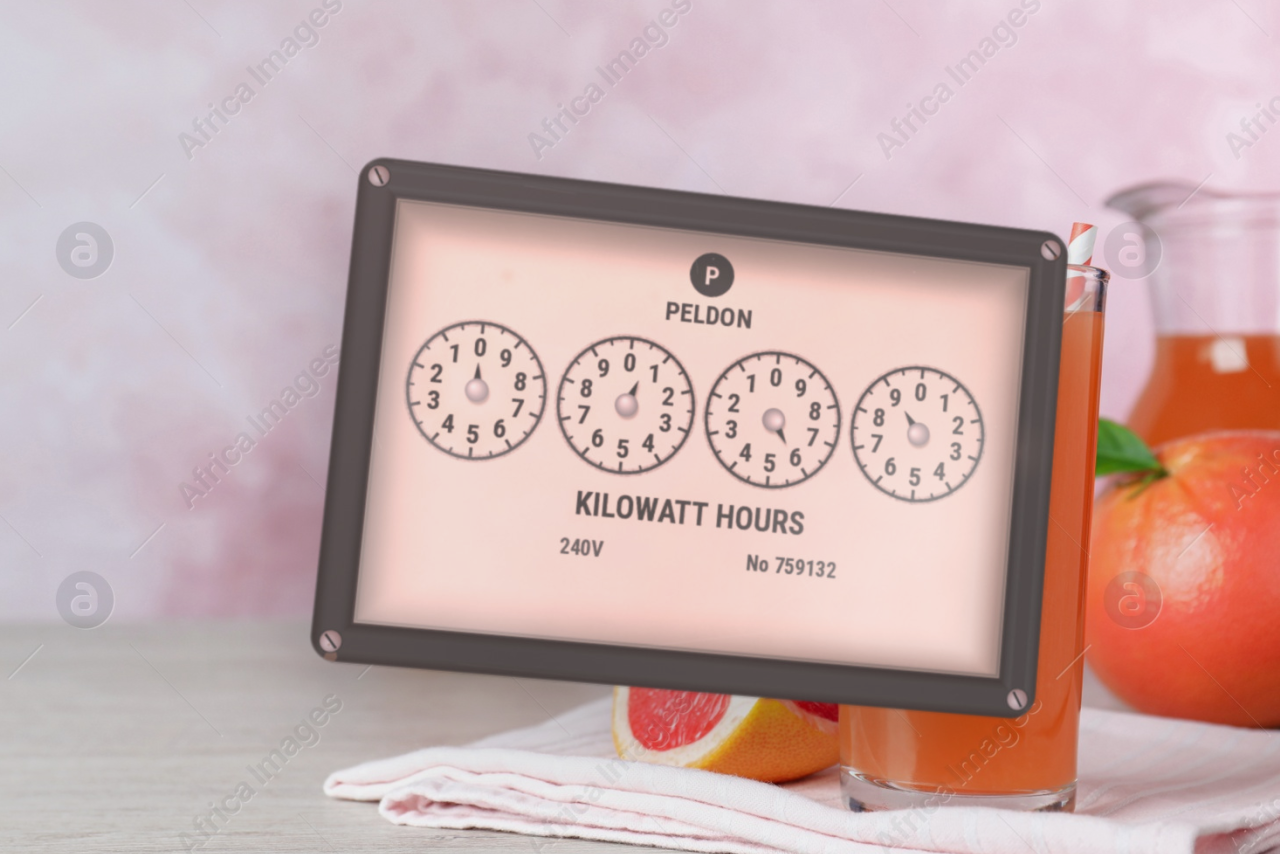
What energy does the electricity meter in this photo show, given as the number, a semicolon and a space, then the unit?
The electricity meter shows 59; kWh
